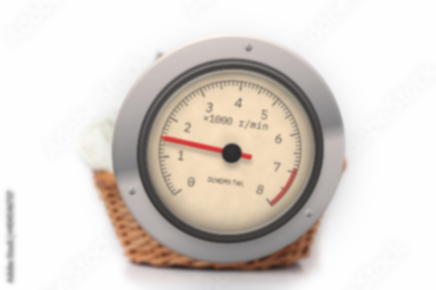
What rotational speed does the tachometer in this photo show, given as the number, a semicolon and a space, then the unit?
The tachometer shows 1500; rpm
